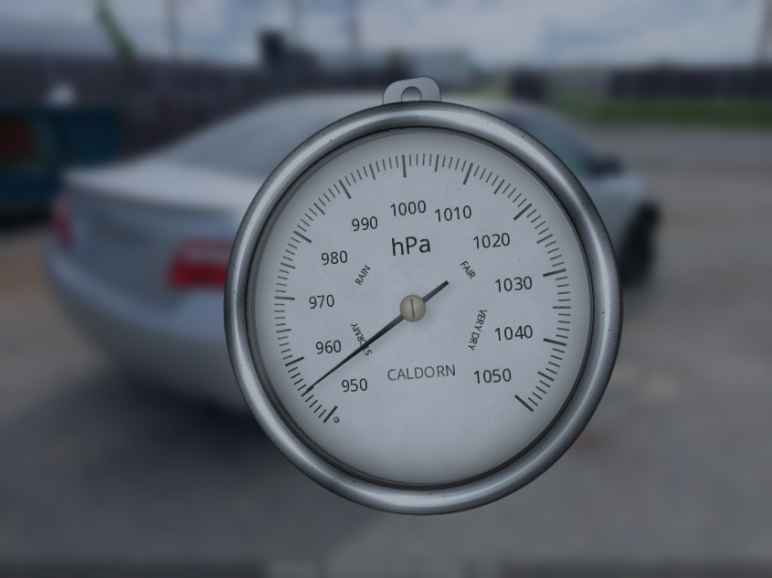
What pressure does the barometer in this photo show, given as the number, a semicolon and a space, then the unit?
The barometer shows 955; hPa
